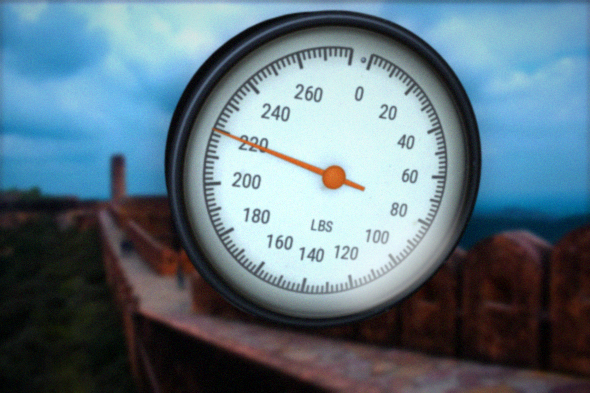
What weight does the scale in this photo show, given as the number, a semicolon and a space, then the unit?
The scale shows 220; lb
